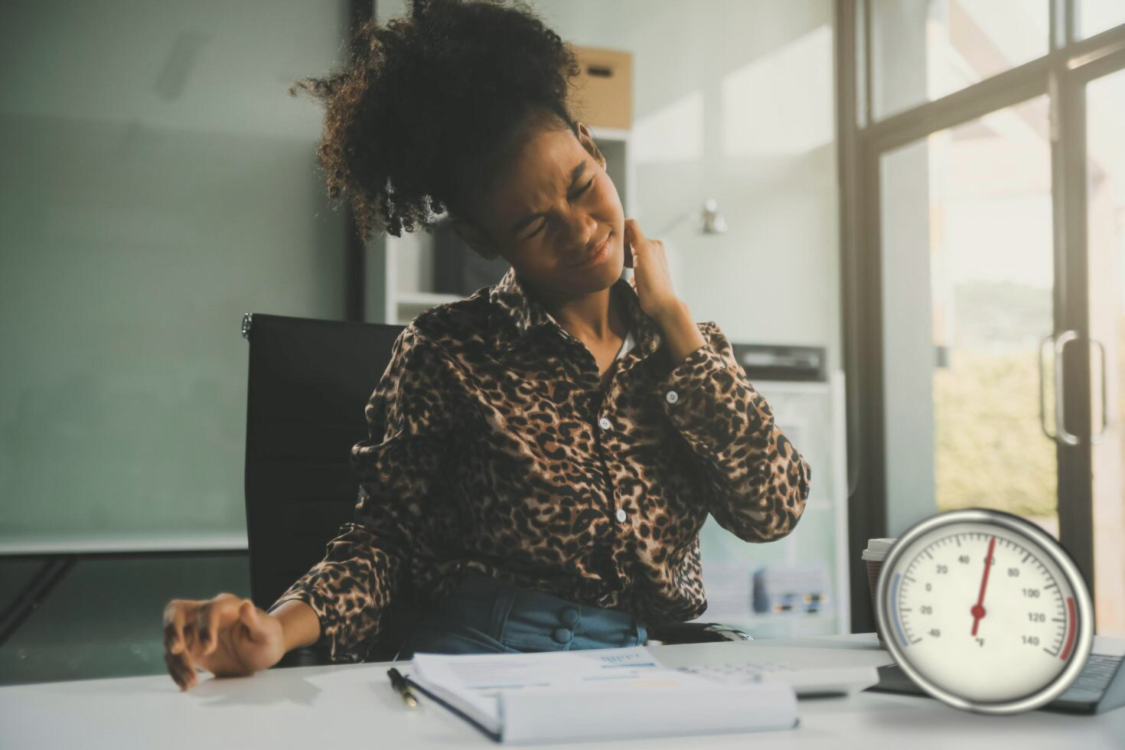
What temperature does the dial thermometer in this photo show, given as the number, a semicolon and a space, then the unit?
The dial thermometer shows 60; °F
